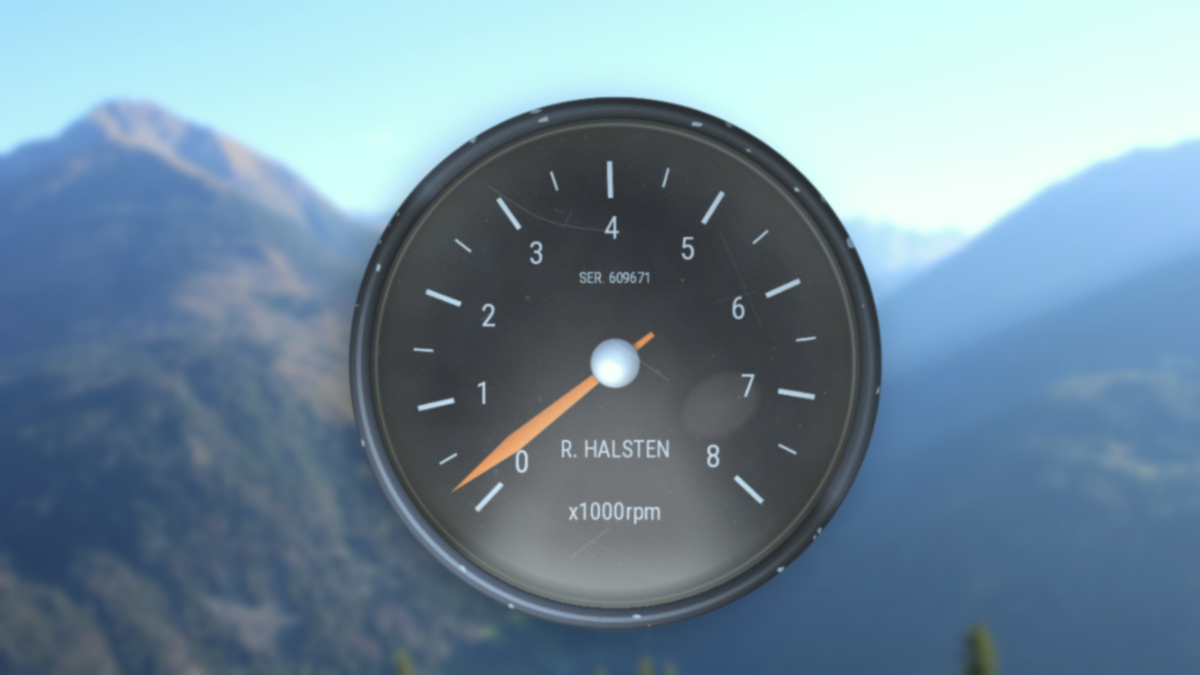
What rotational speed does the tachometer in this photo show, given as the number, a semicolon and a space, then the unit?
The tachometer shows 250; rpm
